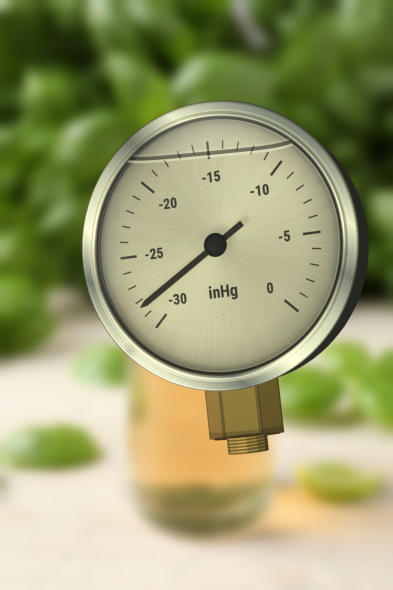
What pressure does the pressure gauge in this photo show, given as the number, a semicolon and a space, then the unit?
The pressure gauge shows -28.5; inHg
